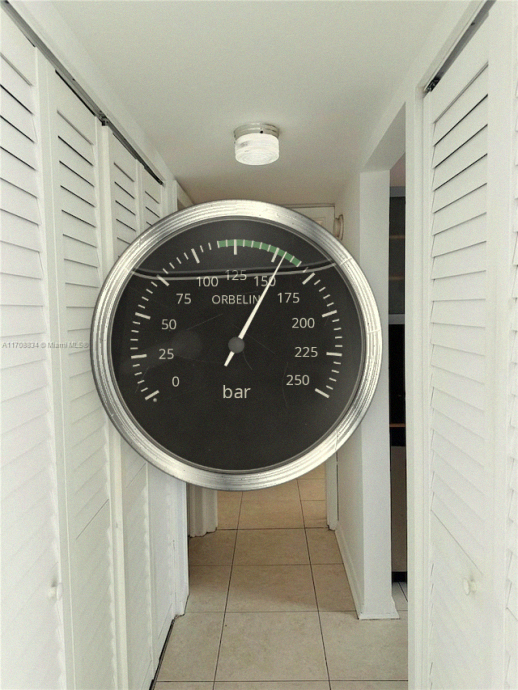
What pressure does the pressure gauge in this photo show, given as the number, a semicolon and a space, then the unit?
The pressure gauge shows 155; bar
